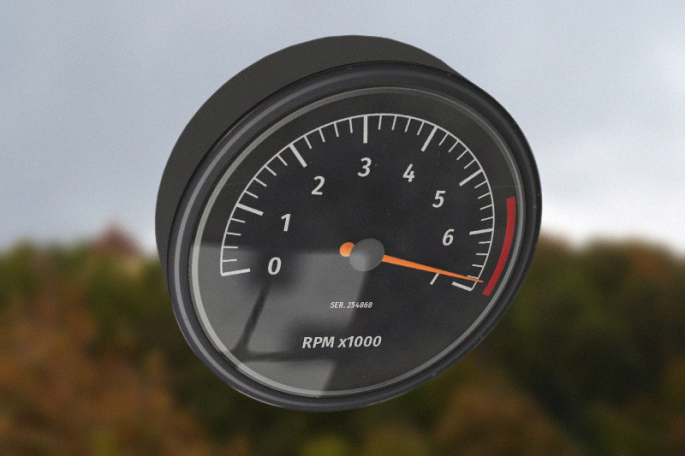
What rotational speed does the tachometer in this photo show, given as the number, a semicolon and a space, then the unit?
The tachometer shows 6800; rpm
